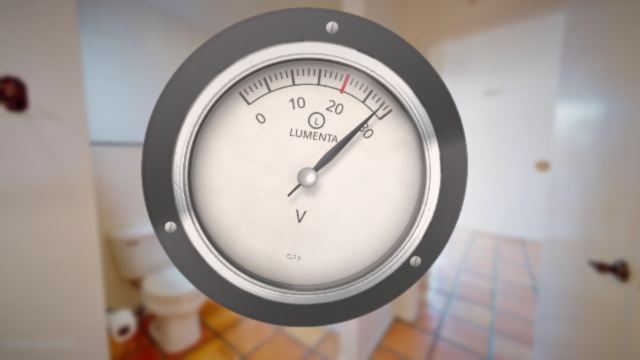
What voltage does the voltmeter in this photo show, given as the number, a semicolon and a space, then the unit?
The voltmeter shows 28; V
